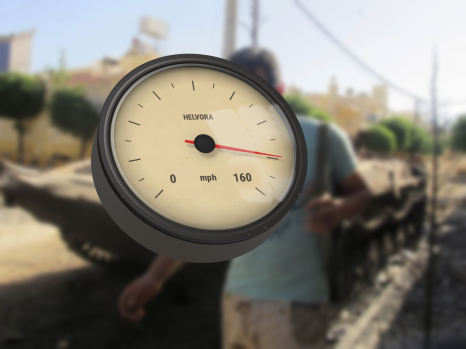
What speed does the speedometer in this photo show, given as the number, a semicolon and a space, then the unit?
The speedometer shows 140; mph
